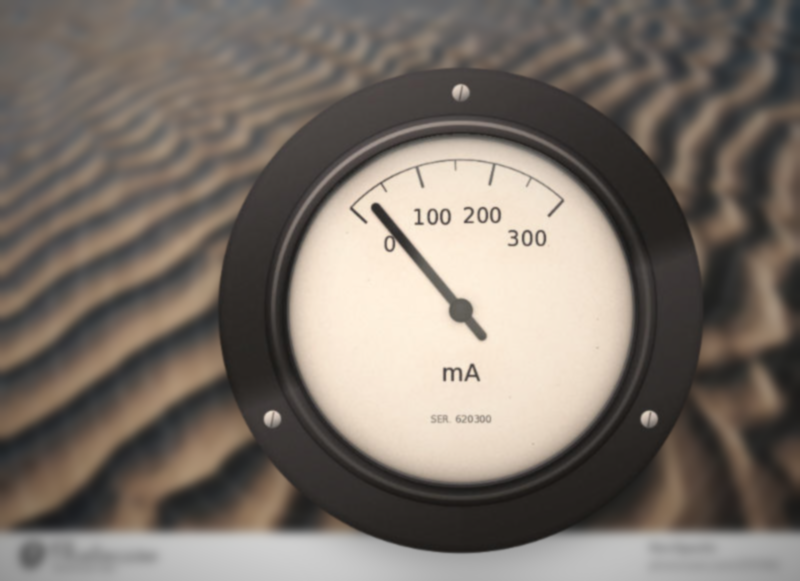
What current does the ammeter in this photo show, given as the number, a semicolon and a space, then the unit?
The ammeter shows 25; mA
